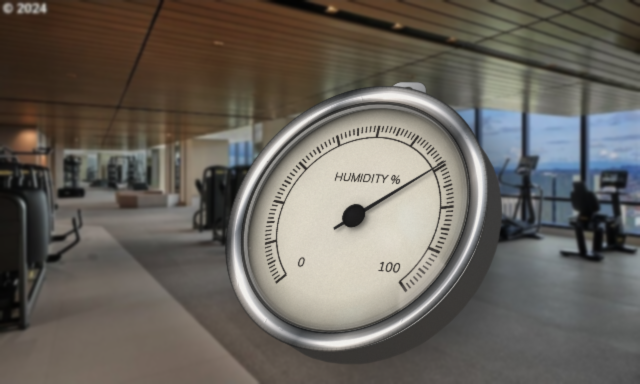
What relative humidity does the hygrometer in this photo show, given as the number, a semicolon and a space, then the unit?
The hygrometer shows 70; %
